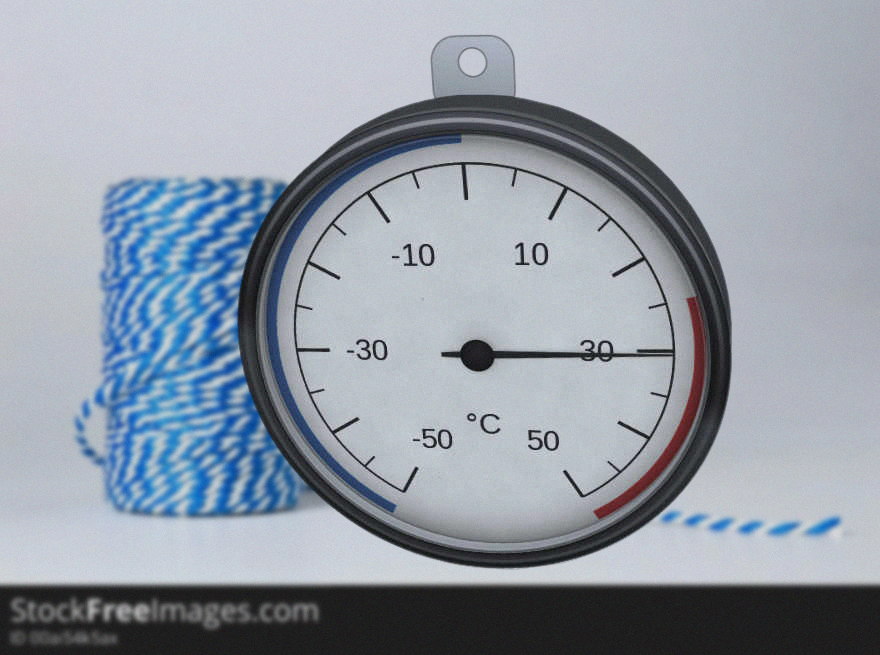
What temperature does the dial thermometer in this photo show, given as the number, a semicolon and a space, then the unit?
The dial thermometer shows 30; °C
